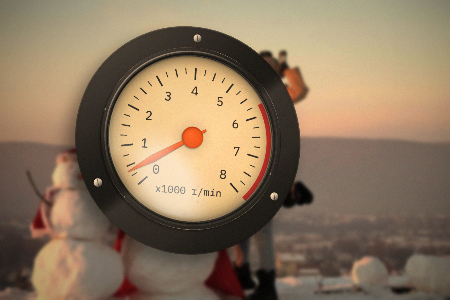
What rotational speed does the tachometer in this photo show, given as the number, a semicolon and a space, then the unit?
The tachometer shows 375; rpm
